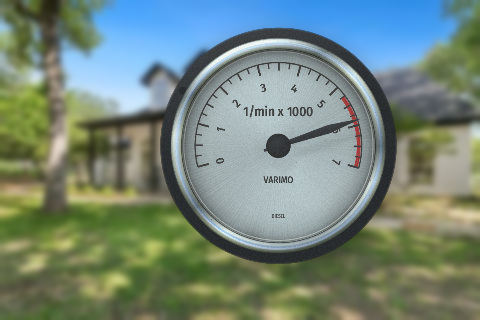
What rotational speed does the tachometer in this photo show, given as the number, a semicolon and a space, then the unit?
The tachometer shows 5875; rpm
